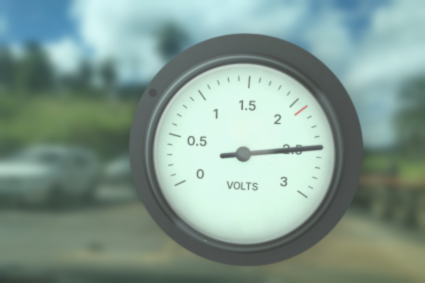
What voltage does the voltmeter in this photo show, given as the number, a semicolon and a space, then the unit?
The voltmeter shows 2.5; V
